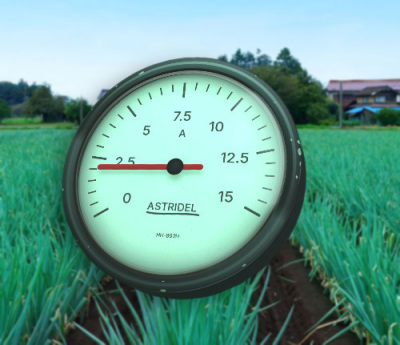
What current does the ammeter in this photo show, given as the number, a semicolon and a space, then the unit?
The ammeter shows 2; A
